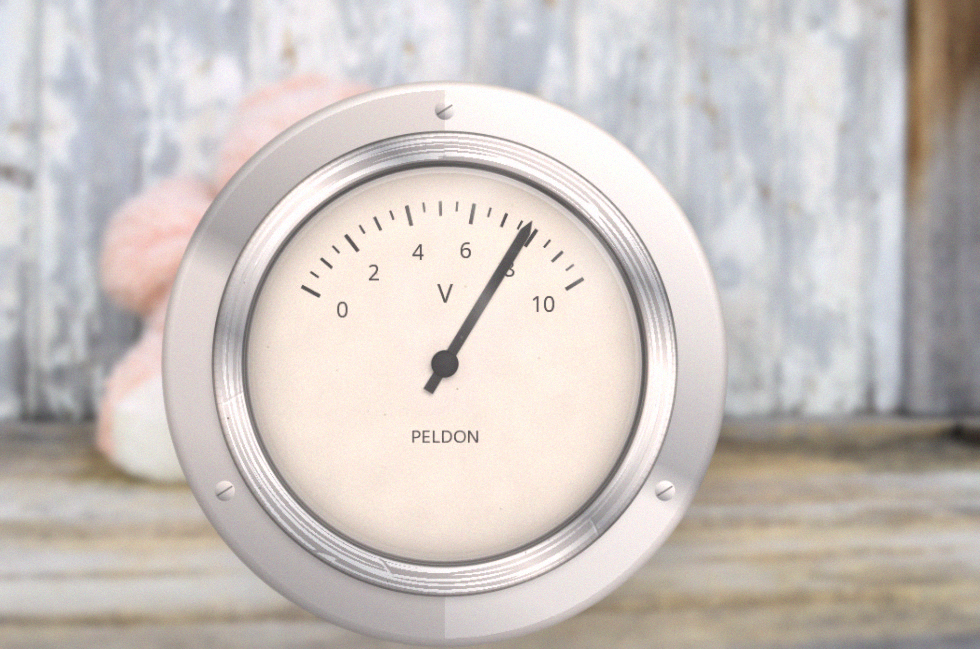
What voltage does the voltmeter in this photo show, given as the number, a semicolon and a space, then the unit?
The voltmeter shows 7.75; V
